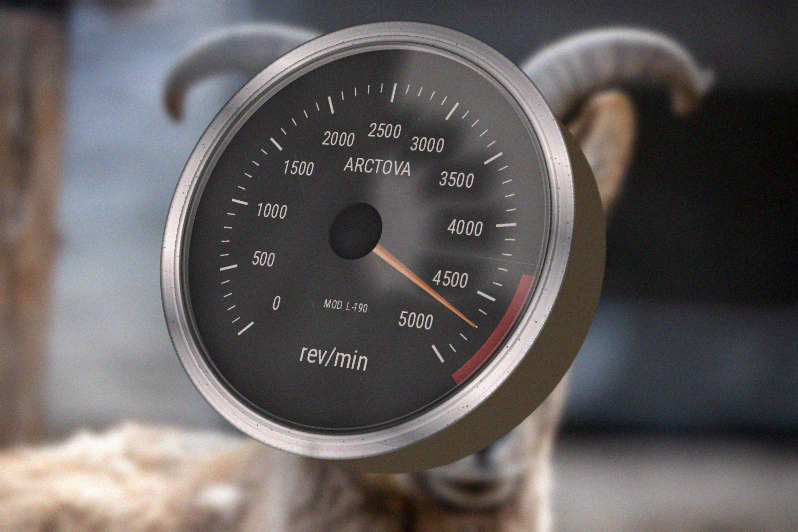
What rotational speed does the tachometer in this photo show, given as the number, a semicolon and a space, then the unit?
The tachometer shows 4700; rpm
